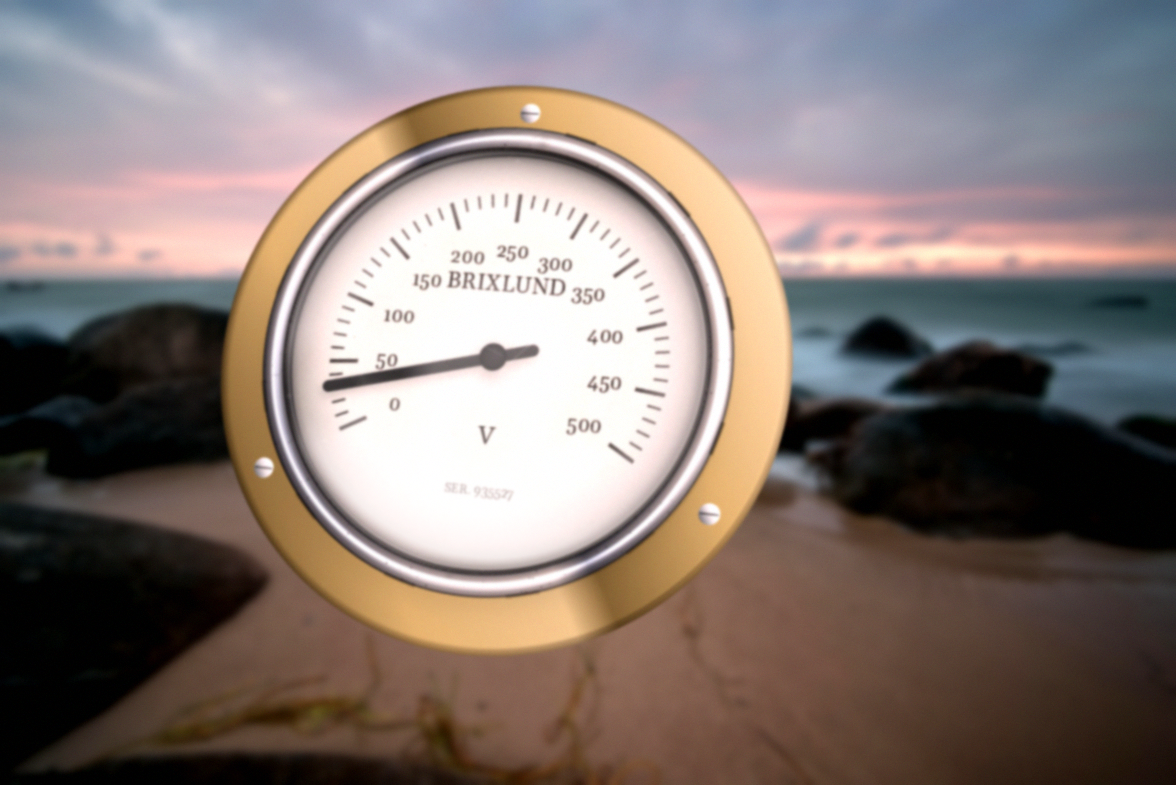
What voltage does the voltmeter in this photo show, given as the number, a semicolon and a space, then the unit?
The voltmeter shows 30; V
